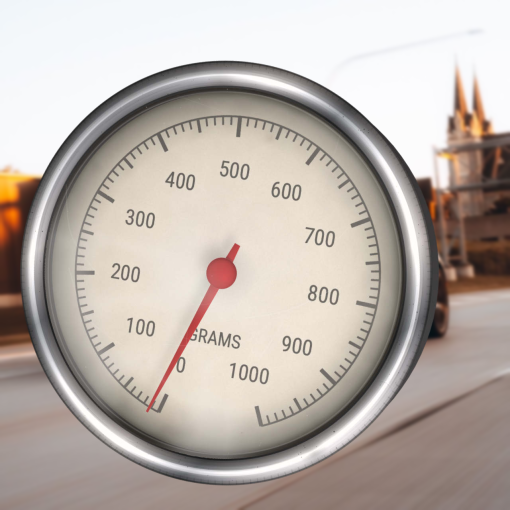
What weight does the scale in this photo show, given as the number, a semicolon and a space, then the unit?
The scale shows 10; g
